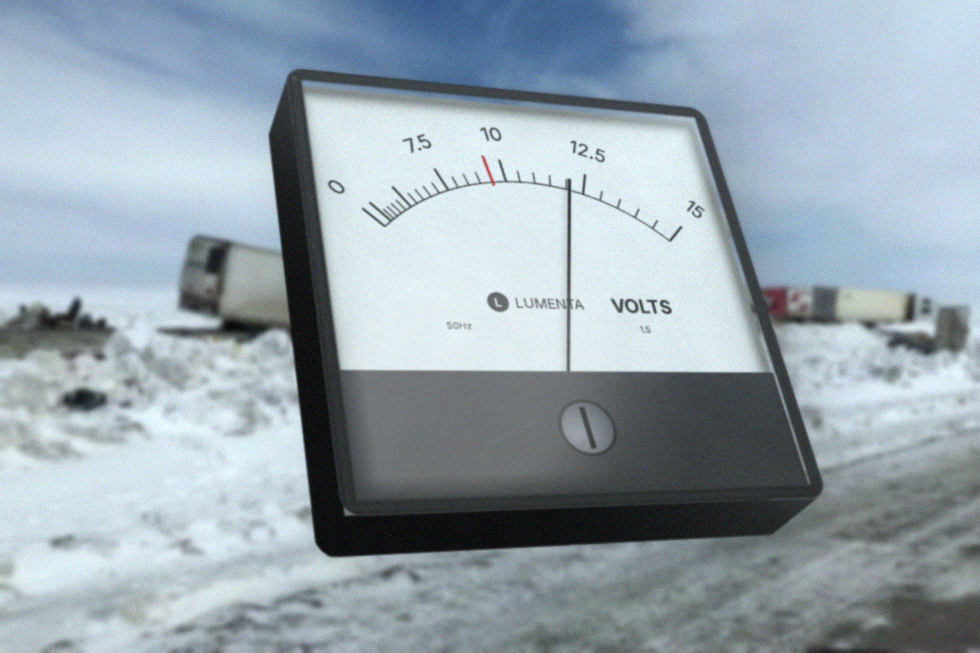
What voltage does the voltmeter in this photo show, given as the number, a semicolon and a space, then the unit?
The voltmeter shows 12; V
